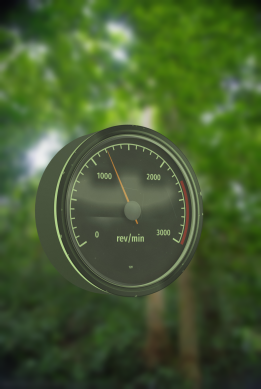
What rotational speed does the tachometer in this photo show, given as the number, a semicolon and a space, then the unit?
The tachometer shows 1200; rpm
